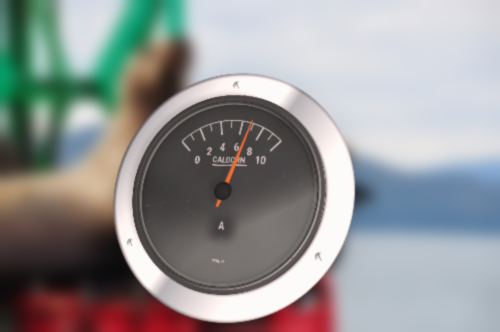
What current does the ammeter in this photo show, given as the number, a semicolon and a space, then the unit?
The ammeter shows 7; A
